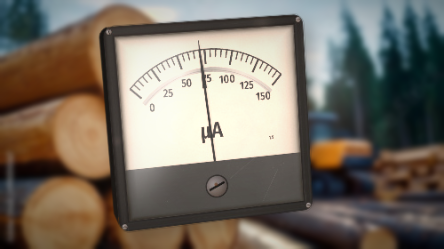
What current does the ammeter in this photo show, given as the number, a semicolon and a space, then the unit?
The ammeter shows 70; µA
